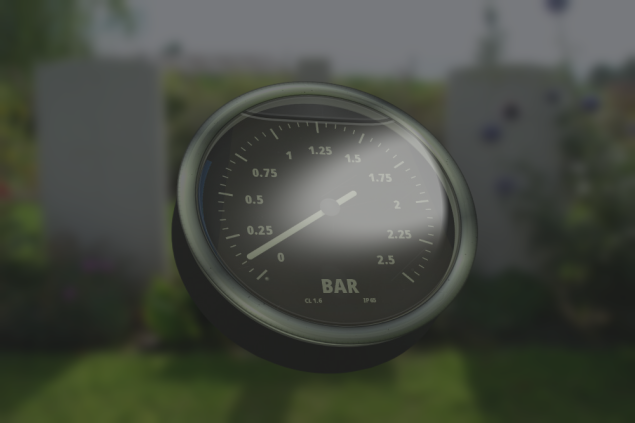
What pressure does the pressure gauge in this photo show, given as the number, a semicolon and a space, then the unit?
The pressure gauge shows 0.1; bar
